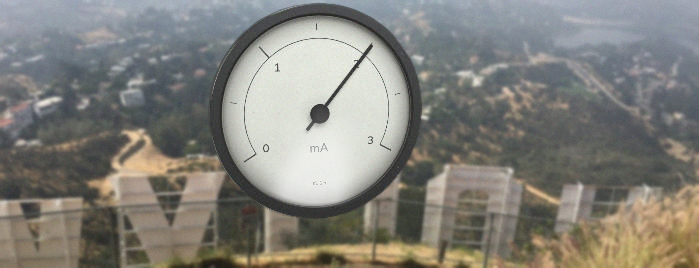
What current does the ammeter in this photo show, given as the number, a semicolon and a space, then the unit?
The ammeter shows 2; mA
